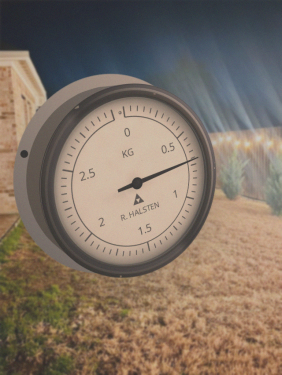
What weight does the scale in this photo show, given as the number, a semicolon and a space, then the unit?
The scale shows 0.7; kg
